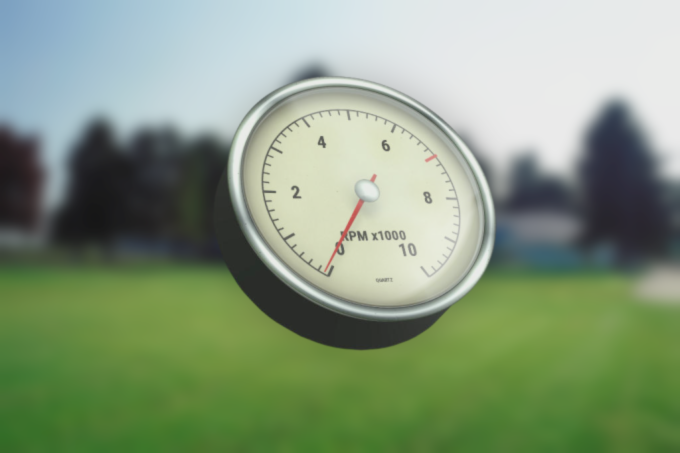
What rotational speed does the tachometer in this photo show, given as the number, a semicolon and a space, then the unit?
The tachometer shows 100; rpm
